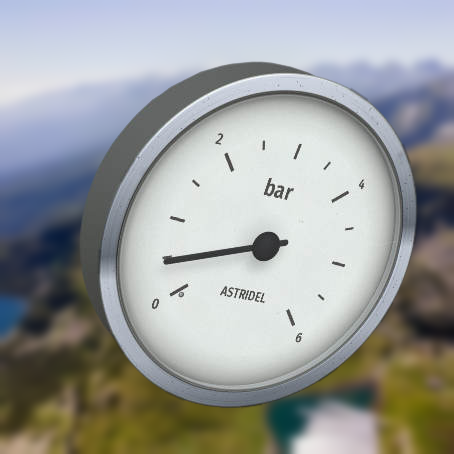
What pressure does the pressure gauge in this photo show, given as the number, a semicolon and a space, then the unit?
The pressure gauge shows 0.5; bar
